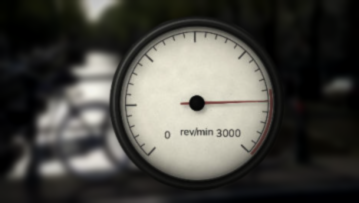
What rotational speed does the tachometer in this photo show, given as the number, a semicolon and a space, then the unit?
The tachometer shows 2500; rpm
